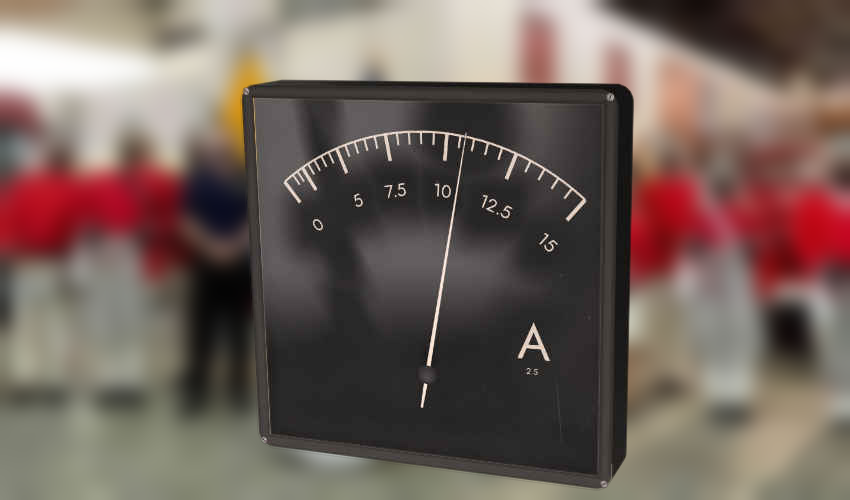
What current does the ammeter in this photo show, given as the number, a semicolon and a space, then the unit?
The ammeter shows 10.75; A
